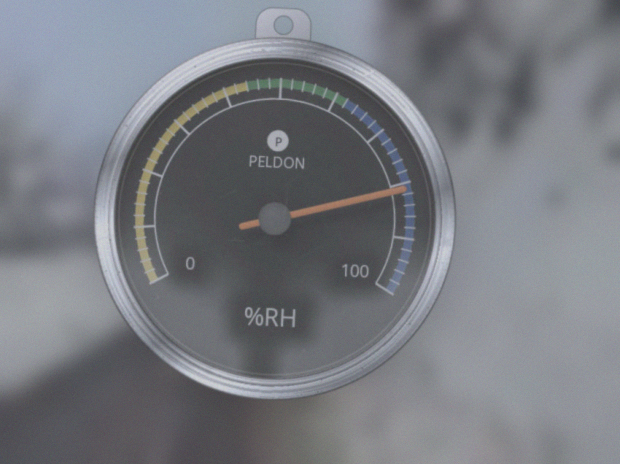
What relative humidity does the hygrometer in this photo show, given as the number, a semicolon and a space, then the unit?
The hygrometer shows 81; %
